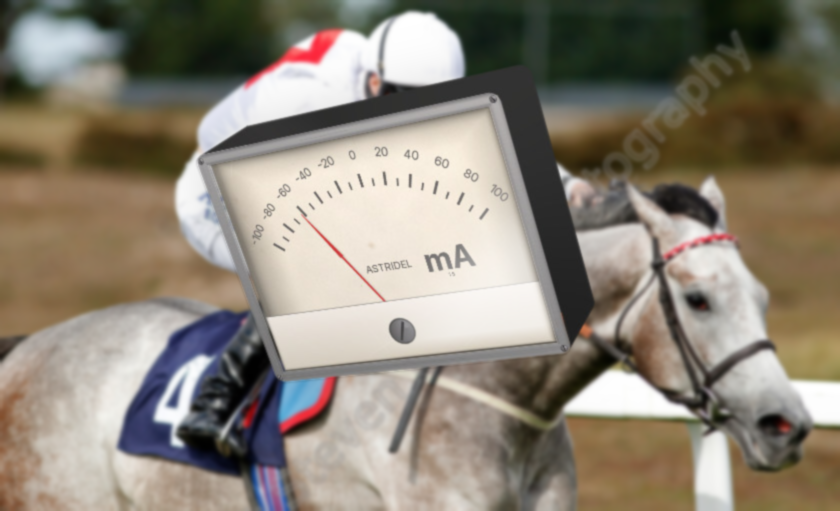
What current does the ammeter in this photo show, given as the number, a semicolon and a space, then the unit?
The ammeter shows -60; mA
